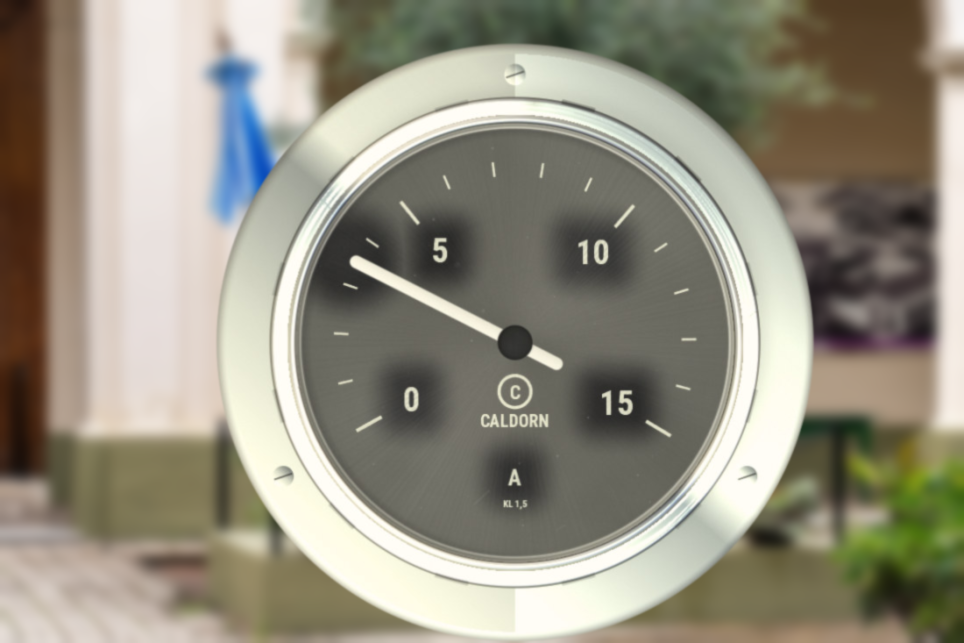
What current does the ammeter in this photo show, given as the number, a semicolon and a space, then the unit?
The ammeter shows 3.5; A
